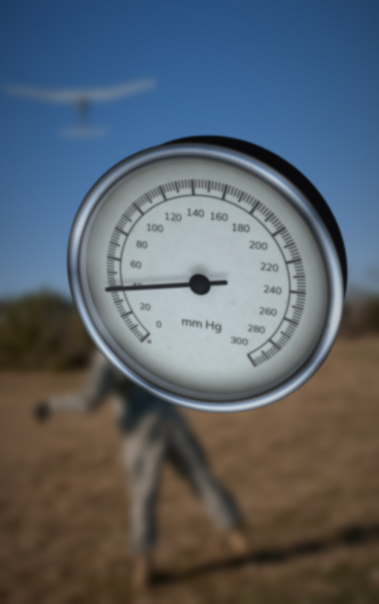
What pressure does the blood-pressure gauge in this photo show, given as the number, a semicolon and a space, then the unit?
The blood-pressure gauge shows 40; mmHg
